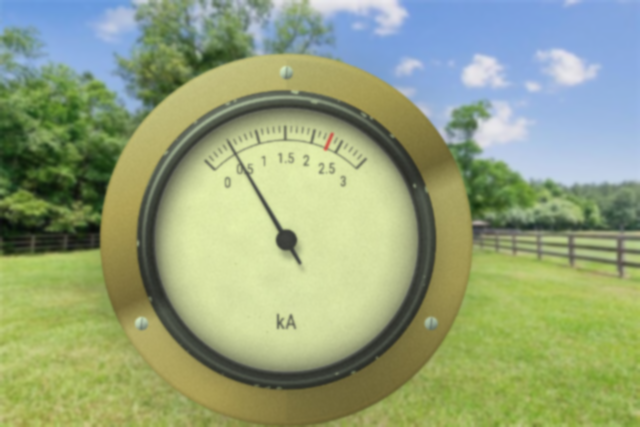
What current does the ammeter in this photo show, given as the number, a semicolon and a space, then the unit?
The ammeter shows 0.5; kA
